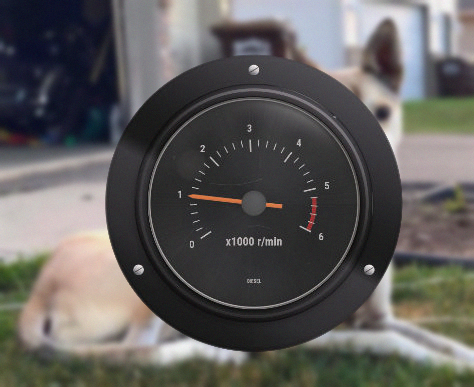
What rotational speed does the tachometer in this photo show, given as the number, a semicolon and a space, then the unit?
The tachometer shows 1000; rpm
